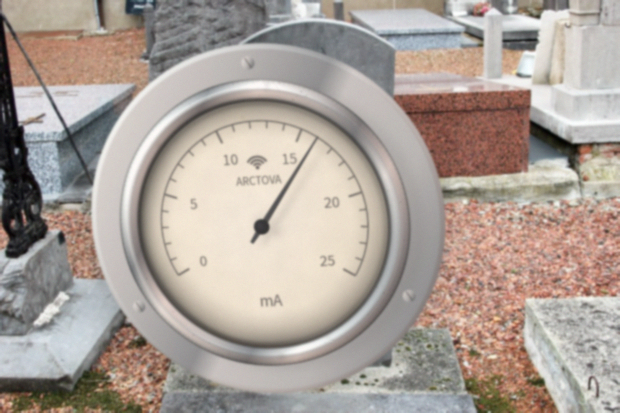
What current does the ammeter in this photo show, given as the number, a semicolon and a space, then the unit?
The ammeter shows 16; mA
